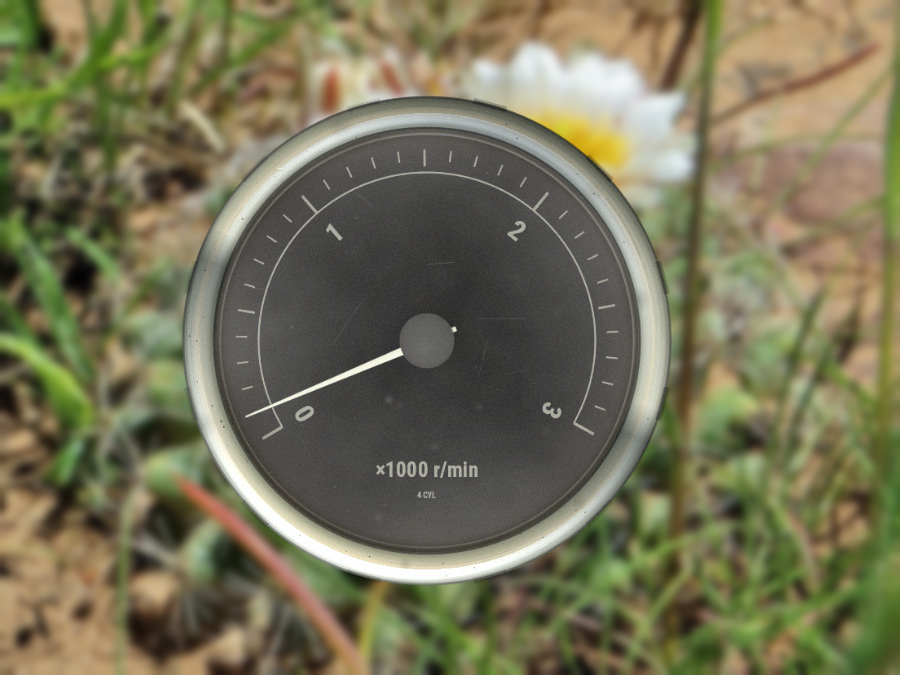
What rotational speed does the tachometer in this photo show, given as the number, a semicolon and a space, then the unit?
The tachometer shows 100; rpm
